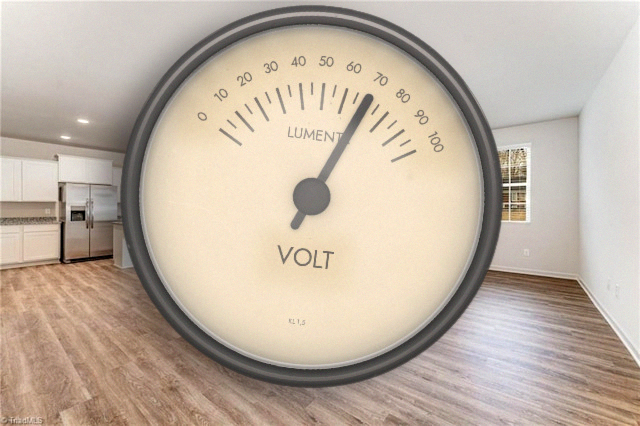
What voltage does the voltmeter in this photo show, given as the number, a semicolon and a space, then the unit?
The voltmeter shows 70; V
